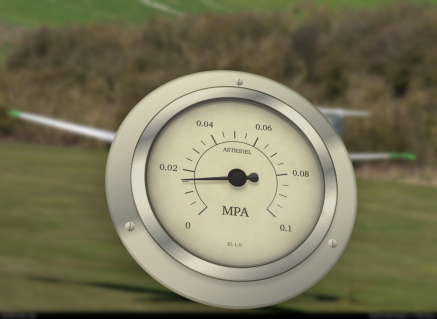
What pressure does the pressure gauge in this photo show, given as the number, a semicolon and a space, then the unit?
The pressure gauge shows 0.015; MPa
